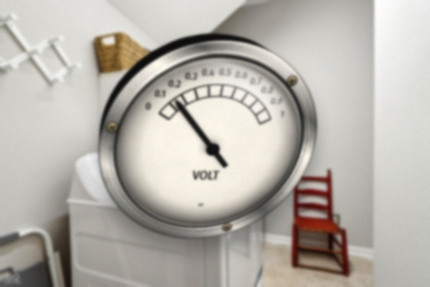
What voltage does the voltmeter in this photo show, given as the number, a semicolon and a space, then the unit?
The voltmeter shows 0.15; V
